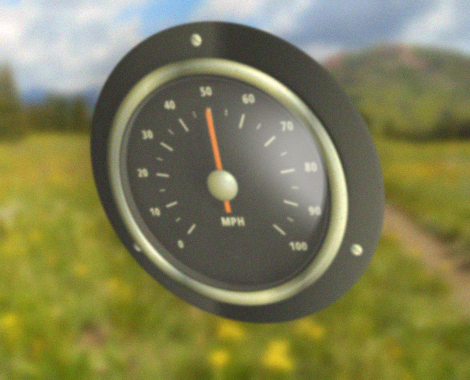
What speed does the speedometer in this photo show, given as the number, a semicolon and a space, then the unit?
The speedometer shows 50; mph
